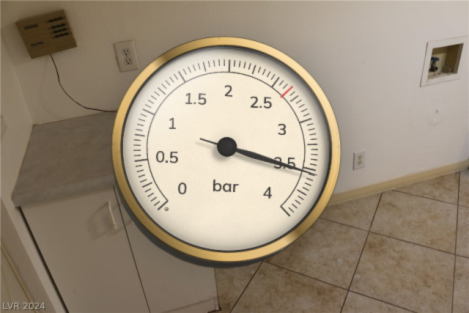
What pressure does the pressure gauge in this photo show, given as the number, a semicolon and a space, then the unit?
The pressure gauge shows 3.55; bar
